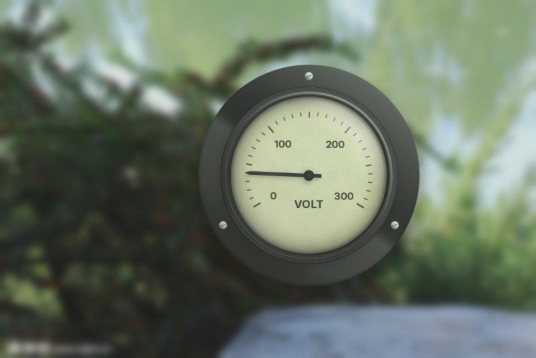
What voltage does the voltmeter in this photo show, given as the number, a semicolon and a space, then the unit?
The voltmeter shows 40; V
